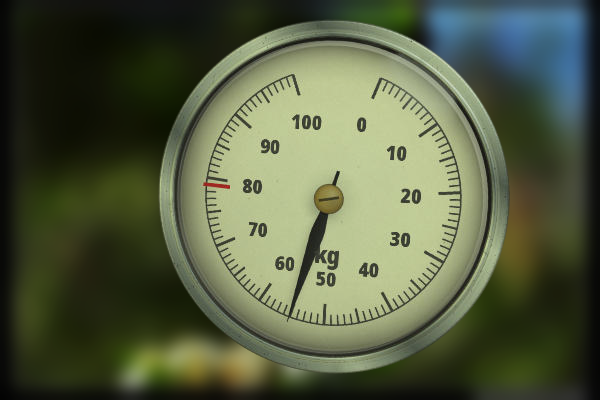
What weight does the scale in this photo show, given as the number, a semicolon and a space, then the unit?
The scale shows 55; kg
